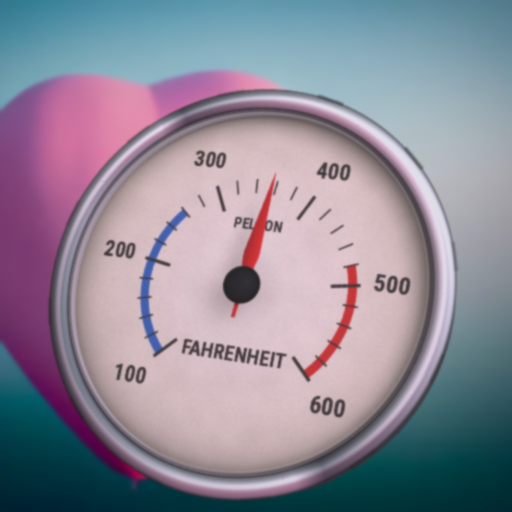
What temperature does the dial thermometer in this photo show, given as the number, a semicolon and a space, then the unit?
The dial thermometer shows 360; °F
